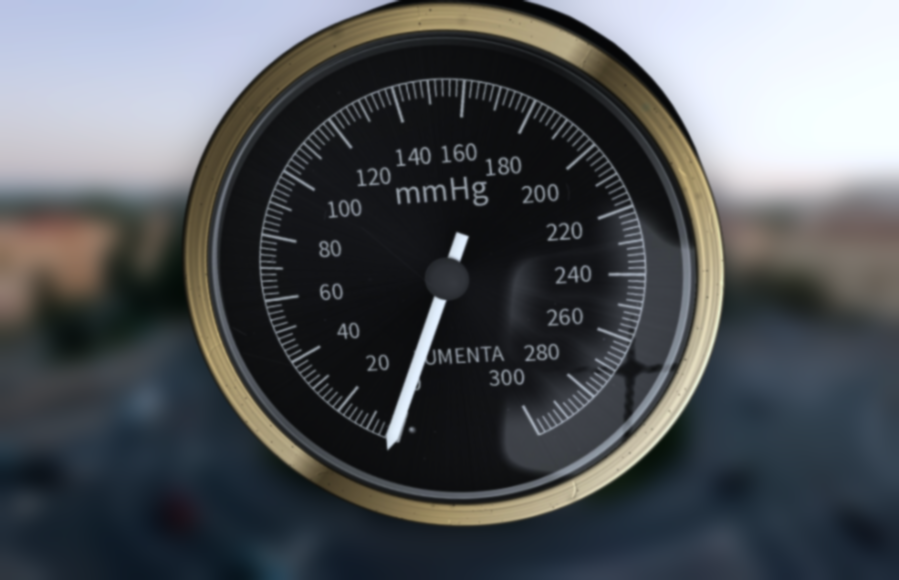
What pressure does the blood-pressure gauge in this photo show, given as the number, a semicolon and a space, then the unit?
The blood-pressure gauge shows 2; mmHg
